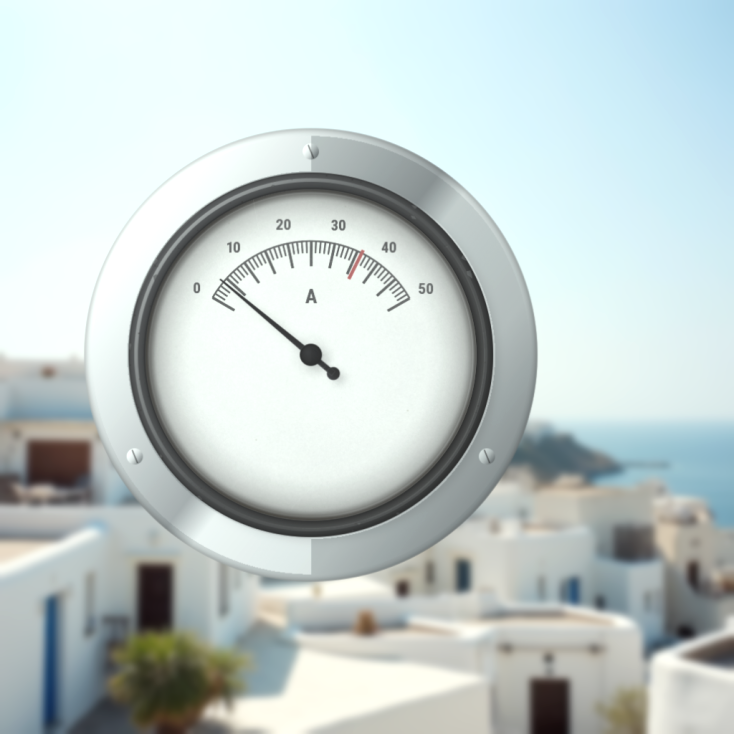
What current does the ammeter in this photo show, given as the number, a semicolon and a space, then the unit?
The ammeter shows 4; A
